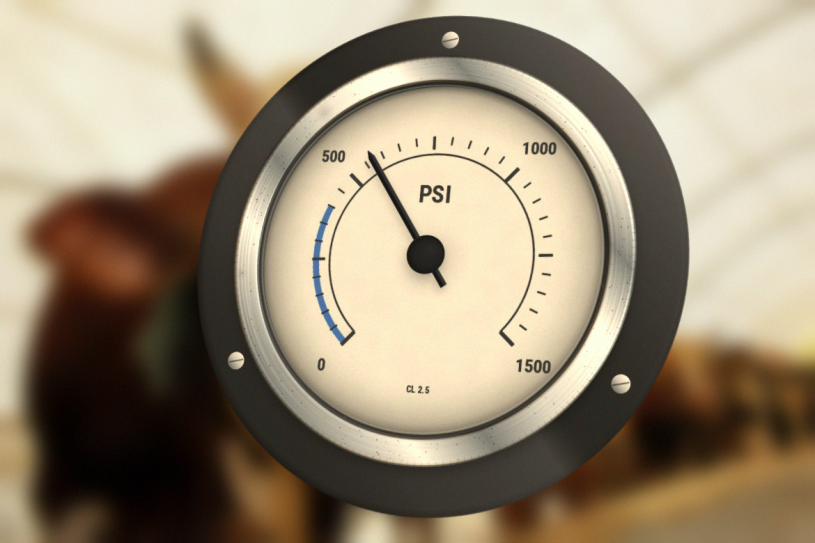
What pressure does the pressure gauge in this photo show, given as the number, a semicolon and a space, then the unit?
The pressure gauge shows 575; psi
